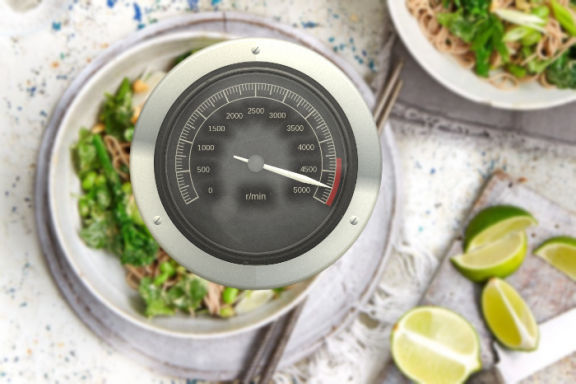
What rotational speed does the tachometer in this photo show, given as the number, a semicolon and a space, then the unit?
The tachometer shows 4750; rpm
